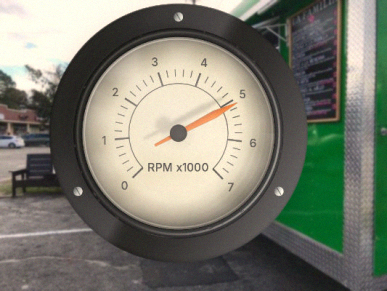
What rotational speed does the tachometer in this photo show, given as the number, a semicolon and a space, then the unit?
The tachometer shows 5100; rpm
